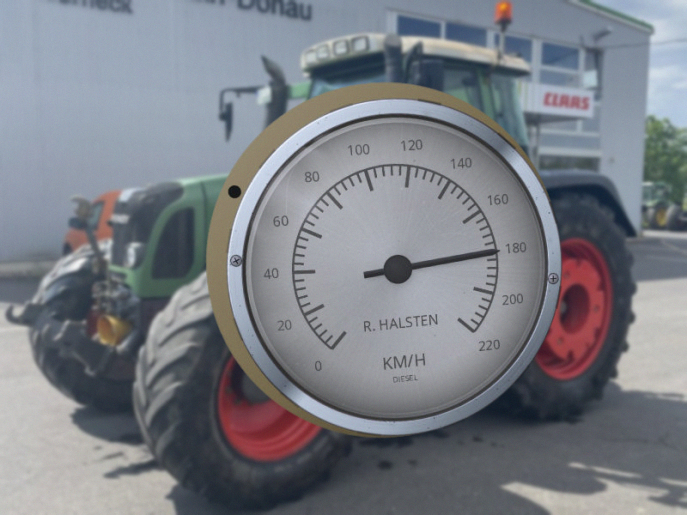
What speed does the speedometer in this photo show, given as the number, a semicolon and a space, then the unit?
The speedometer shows 180; km/h
